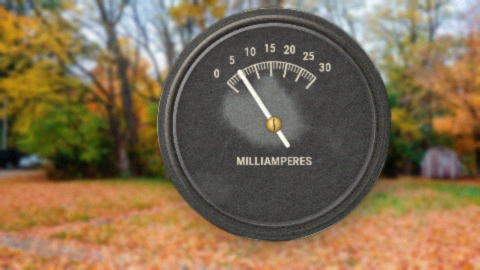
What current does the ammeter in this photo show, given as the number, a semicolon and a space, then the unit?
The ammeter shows 5; mA
